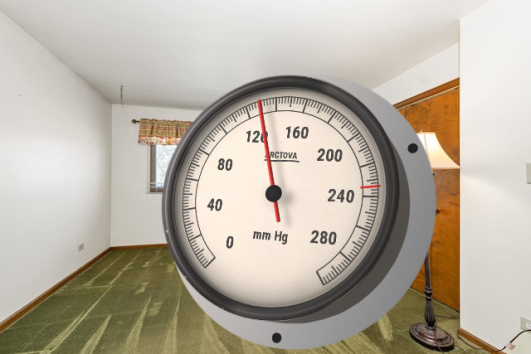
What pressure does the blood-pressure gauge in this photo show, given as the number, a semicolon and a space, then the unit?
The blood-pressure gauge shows 130; mmHg
